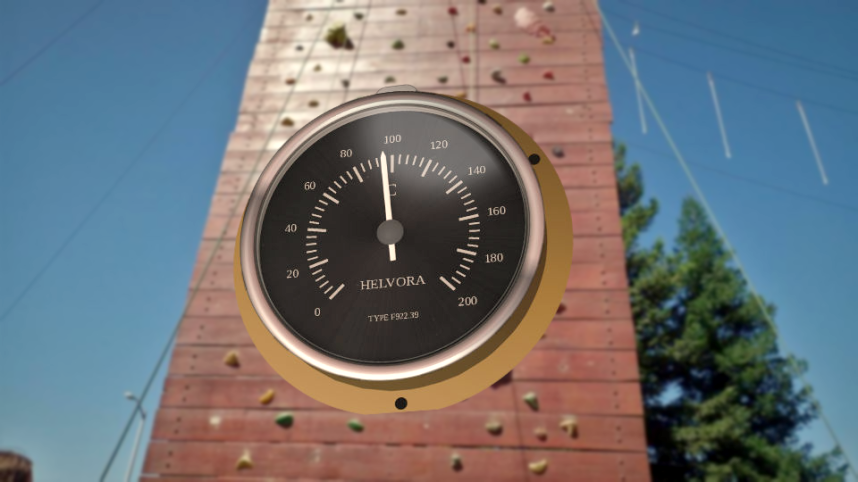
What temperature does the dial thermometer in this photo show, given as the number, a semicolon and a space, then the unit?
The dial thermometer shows 96; °C
